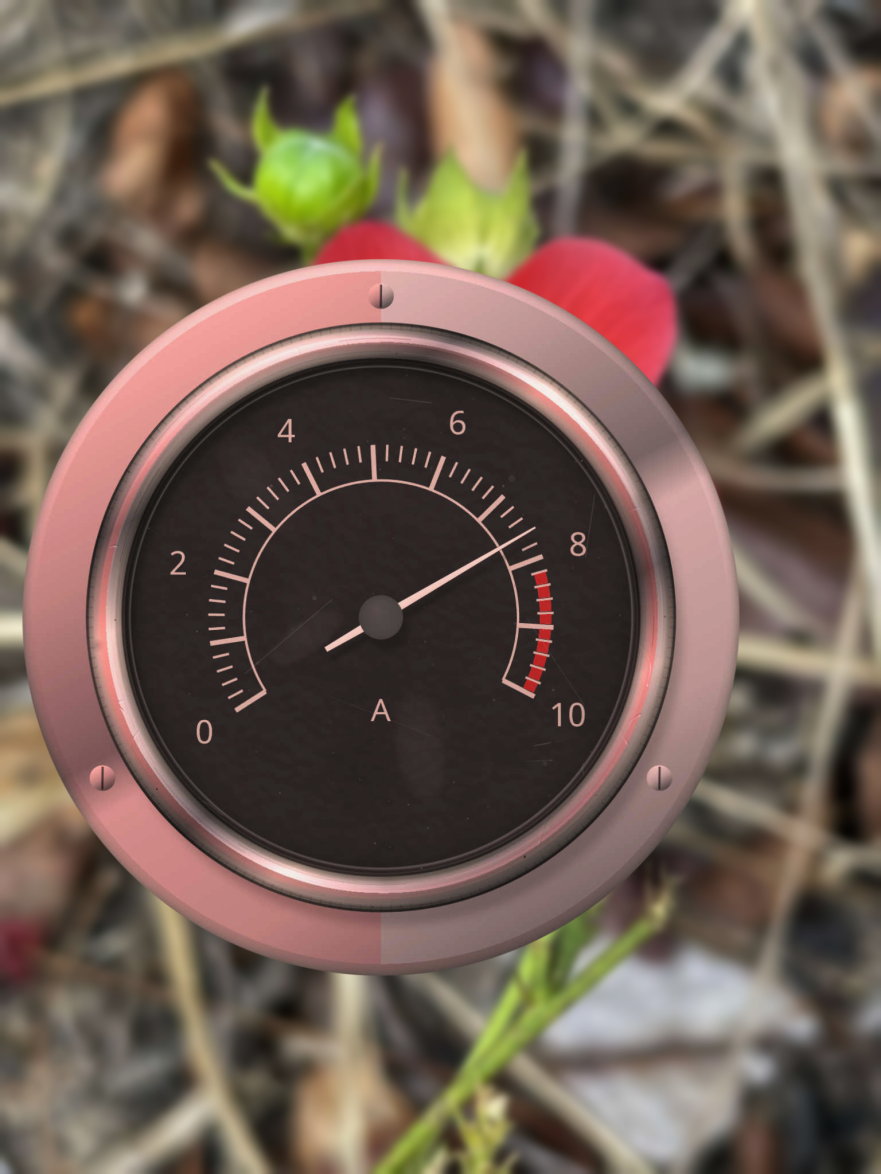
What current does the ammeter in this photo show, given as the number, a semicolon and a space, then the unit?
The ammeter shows 7.6; A
